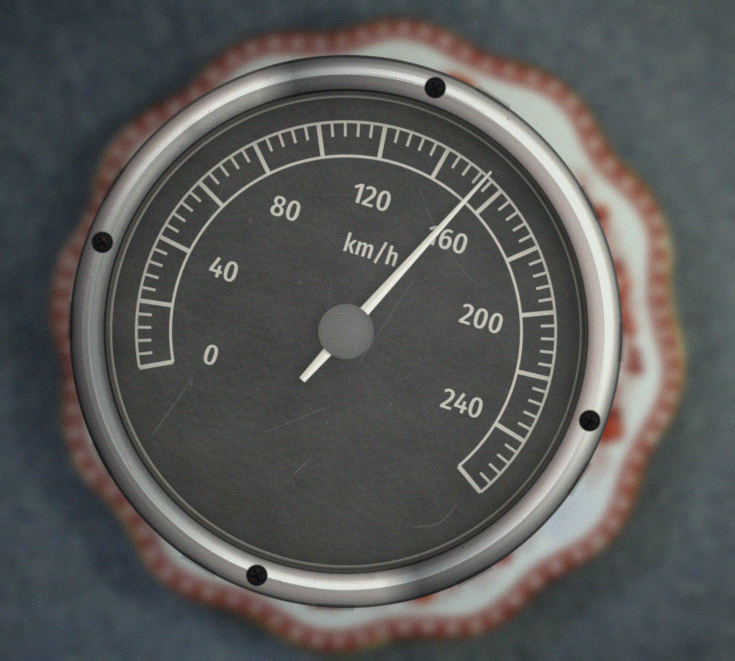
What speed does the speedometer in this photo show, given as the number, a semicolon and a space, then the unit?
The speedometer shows 154; km/h
